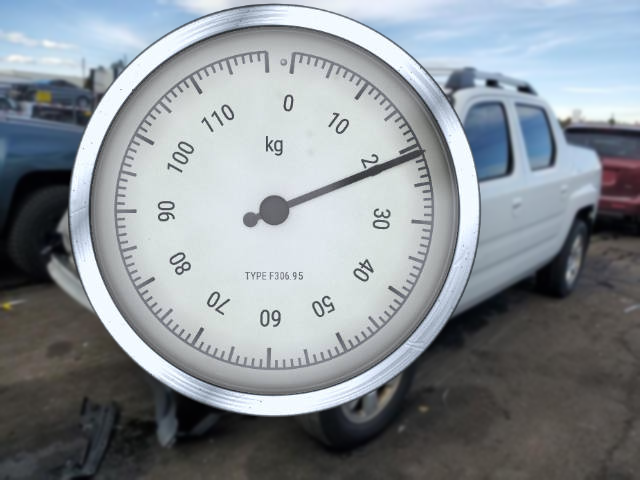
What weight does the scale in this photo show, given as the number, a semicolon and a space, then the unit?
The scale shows 21; kg
